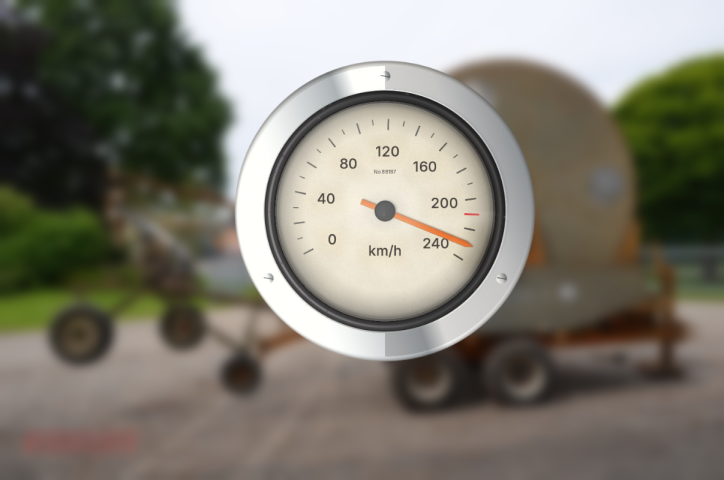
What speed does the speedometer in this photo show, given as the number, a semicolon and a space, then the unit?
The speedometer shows 230; km/h
